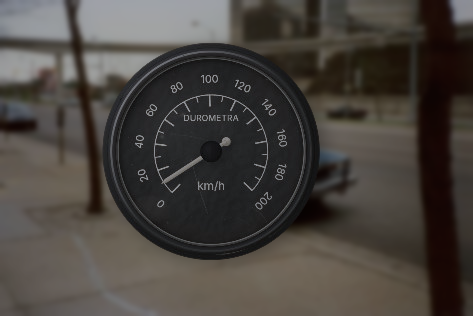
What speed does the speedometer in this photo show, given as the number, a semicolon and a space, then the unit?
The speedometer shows 10; km/h
